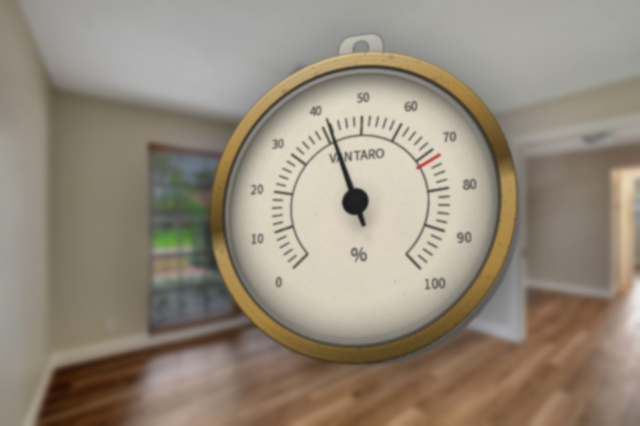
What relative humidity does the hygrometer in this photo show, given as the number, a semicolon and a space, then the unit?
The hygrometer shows 42; %
